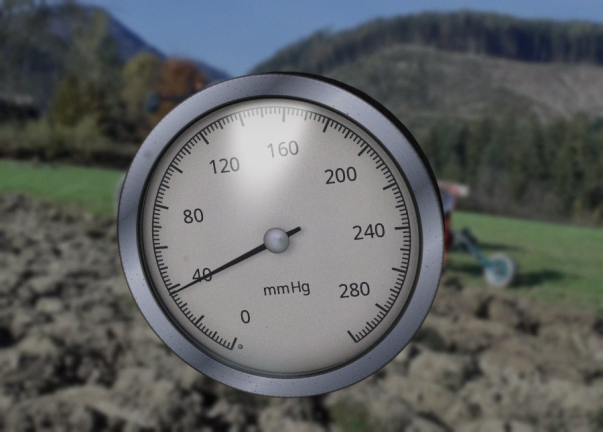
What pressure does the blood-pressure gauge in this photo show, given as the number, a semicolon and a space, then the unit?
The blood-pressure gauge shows 38; mmHg
